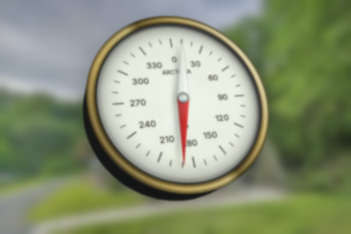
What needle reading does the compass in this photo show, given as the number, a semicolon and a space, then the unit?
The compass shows 190; °
